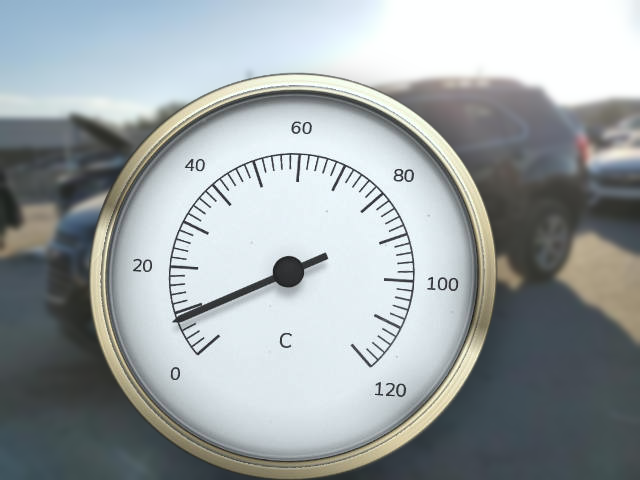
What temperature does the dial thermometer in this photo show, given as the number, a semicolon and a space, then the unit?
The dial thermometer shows 8; °C
